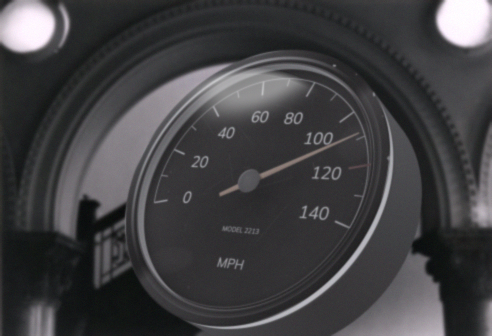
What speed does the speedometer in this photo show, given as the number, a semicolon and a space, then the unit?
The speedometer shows 110; mph
